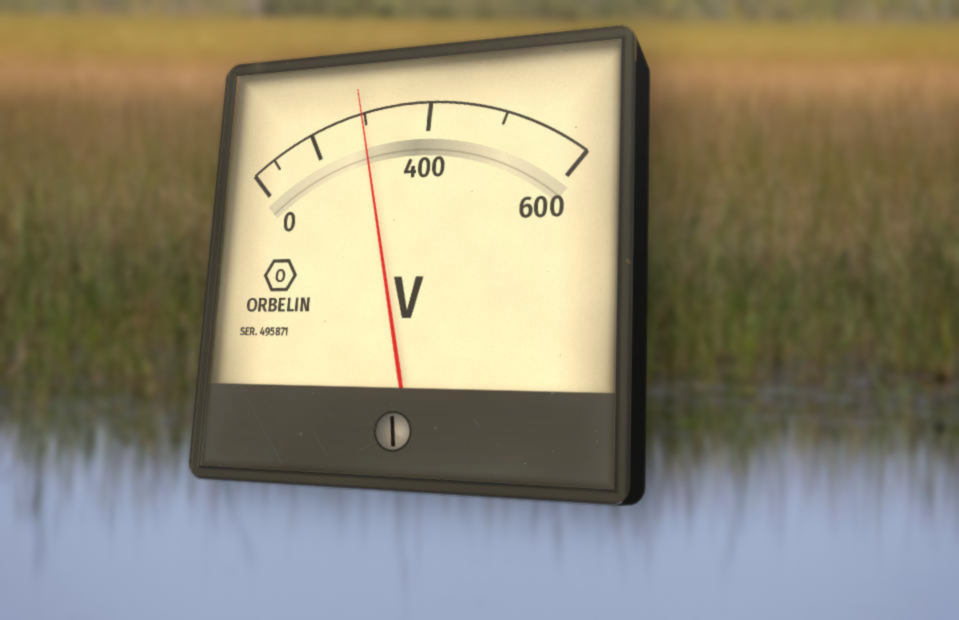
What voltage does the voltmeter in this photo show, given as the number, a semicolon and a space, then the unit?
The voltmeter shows 300; V
